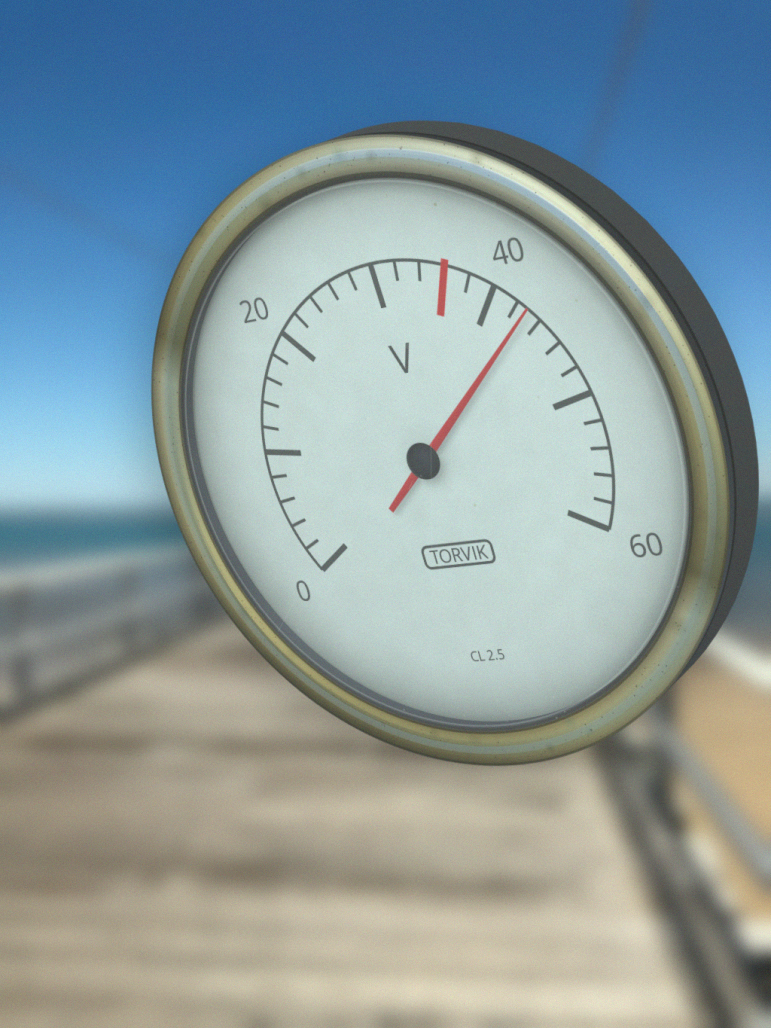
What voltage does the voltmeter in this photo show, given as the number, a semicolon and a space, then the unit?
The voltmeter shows 43; V
